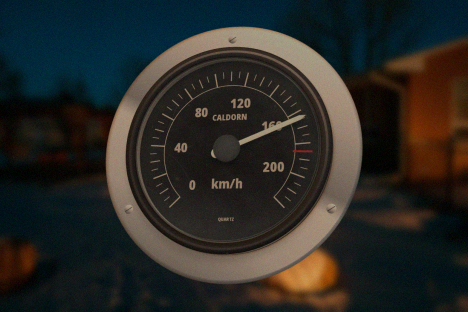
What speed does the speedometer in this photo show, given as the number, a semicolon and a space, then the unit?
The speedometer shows 165; km/h
